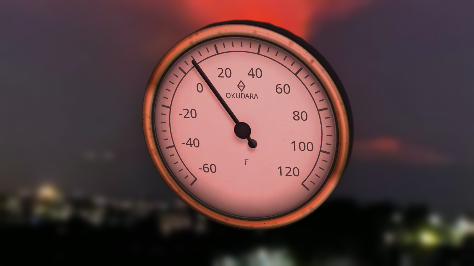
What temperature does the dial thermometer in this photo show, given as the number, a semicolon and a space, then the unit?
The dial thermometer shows 8; °F
